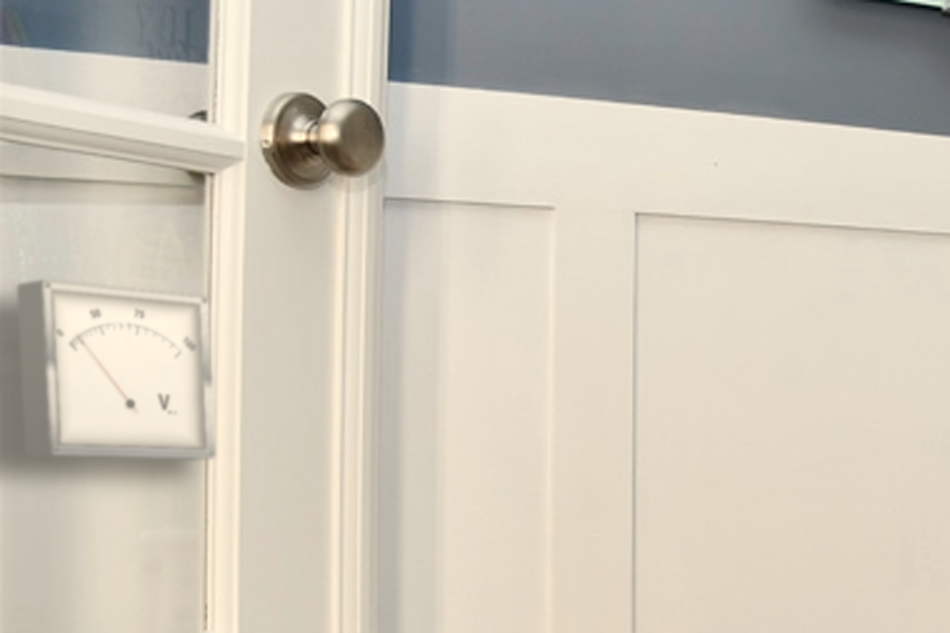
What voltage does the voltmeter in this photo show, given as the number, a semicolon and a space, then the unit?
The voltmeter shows 25; V
